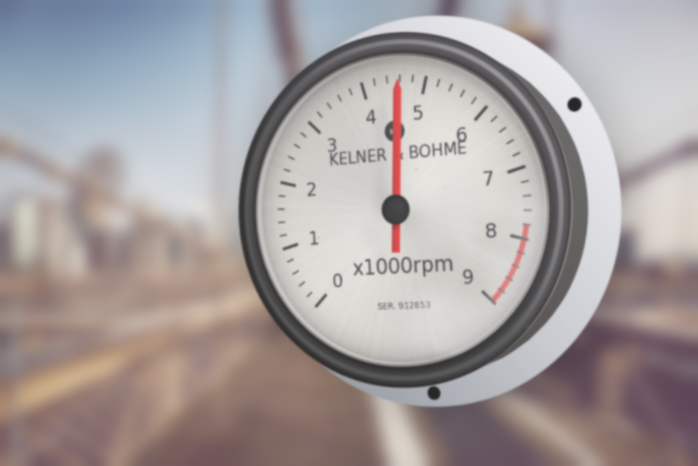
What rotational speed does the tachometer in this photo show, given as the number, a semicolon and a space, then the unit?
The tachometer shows 4600; rpm
